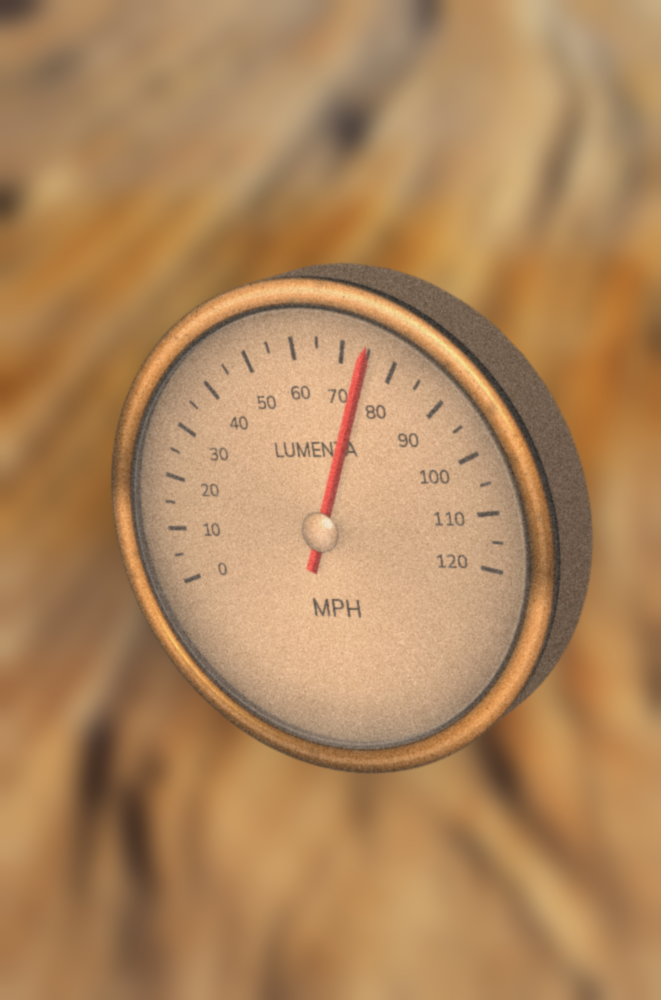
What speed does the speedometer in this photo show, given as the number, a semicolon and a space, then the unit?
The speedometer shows 75; mph
